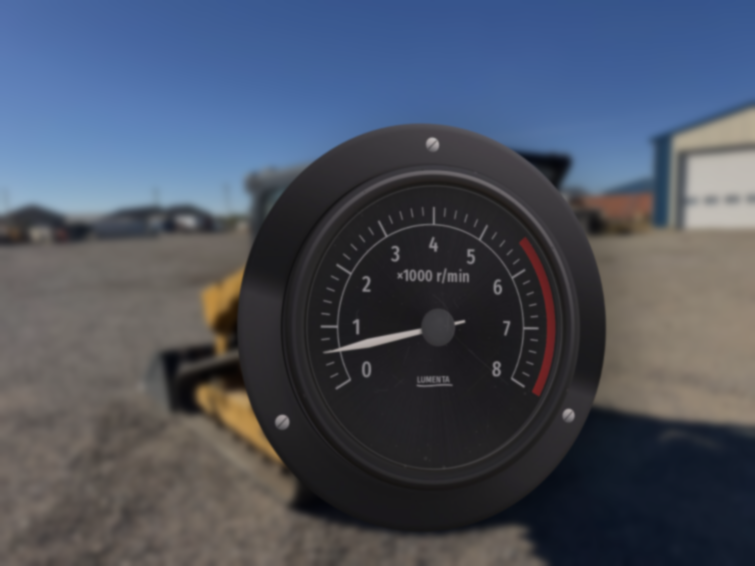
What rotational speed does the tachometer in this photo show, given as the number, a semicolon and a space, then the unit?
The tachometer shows 600; rpm
